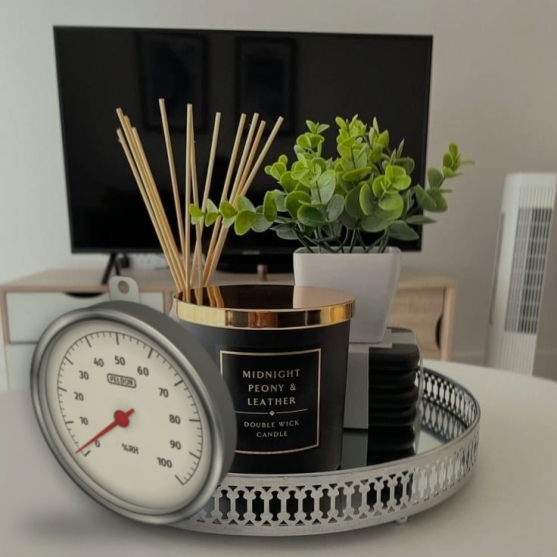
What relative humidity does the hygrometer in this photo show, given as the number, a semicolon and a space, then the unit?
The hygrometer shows 2; %
